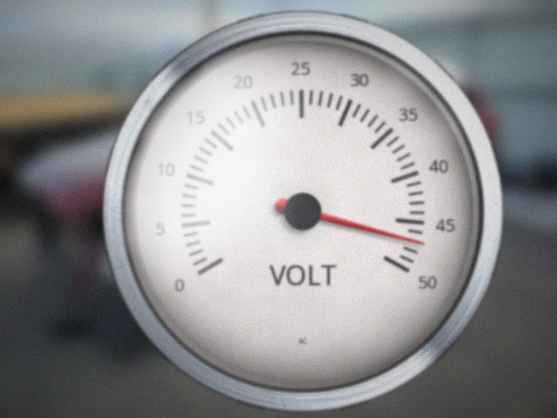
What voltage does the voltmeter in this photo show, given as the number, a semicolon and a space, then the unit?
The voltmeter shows 47; V
